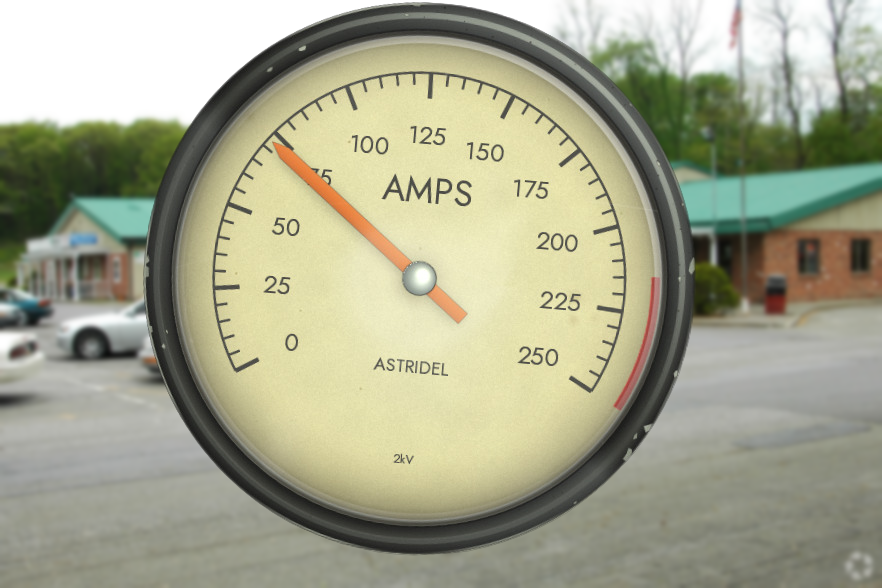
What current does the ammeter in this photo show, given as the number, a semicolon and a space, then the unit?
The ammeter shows 72.5; A
